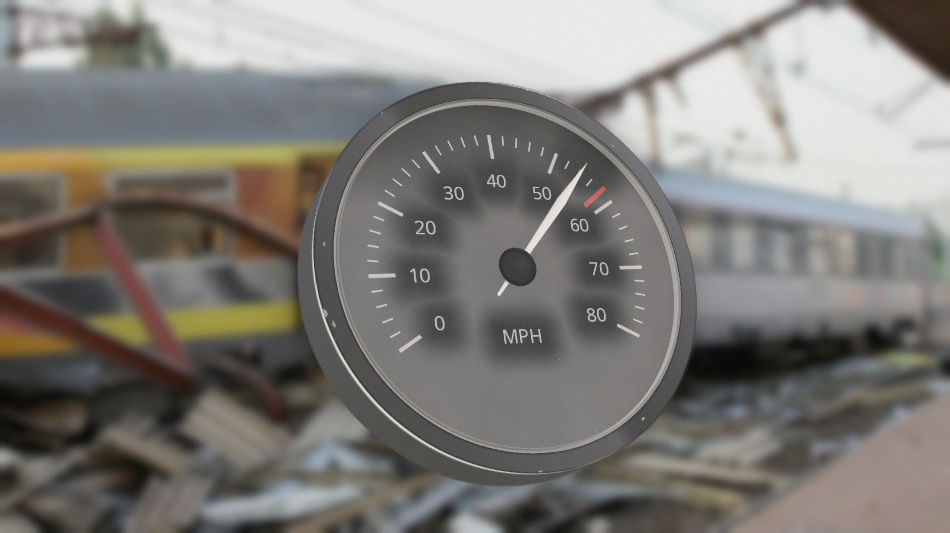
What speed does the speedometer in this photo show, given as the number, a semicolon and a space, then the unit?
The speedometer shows 54; mph
